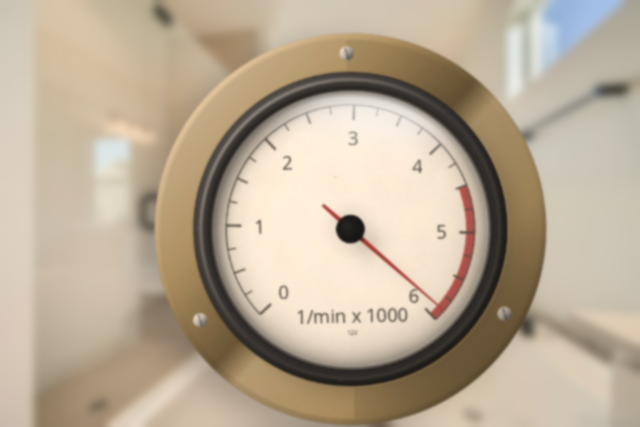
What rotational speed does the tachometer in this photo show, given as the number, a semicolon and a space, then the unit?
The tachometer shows 5875; rpm
